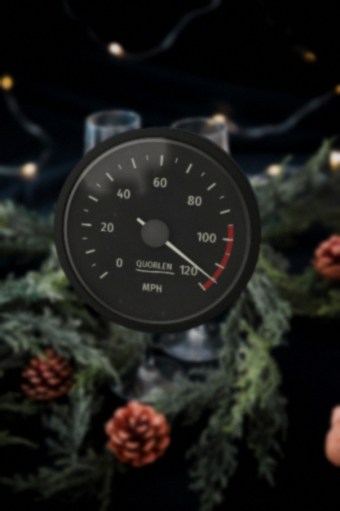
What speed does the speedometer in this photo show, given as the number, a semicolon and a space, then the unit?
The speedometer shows 115; mph
